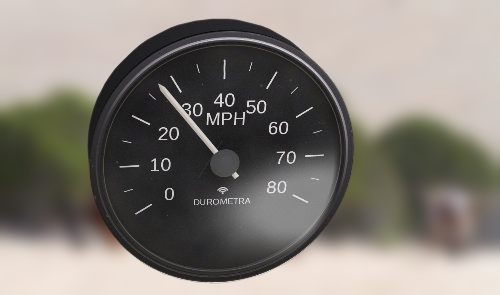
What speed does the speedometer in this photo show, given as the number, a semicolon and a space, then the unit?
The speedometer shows 27.5; mph
